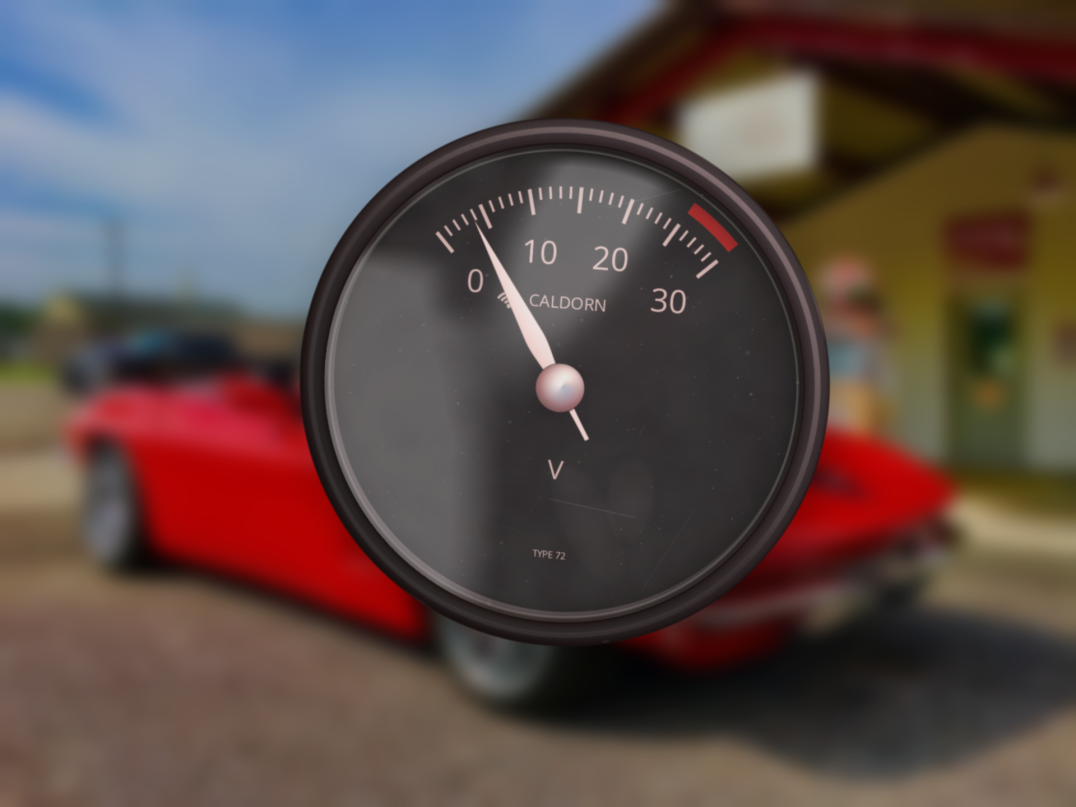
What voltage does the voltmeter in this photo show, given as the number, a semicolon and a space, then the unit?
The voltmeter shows 4; V
